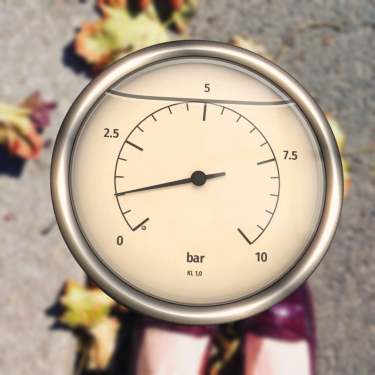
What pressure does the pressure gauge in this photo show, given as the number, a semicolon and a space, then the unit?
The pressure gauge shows 1; bar
